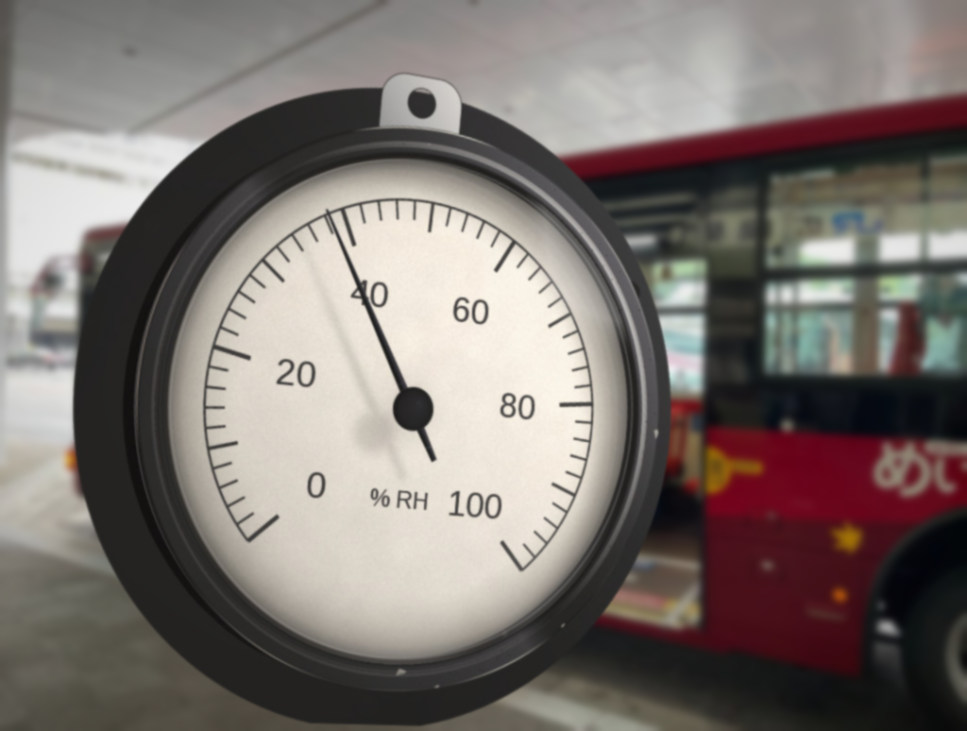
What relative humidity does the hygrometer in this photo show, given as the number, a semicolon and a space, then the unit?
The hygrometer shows 38; %
